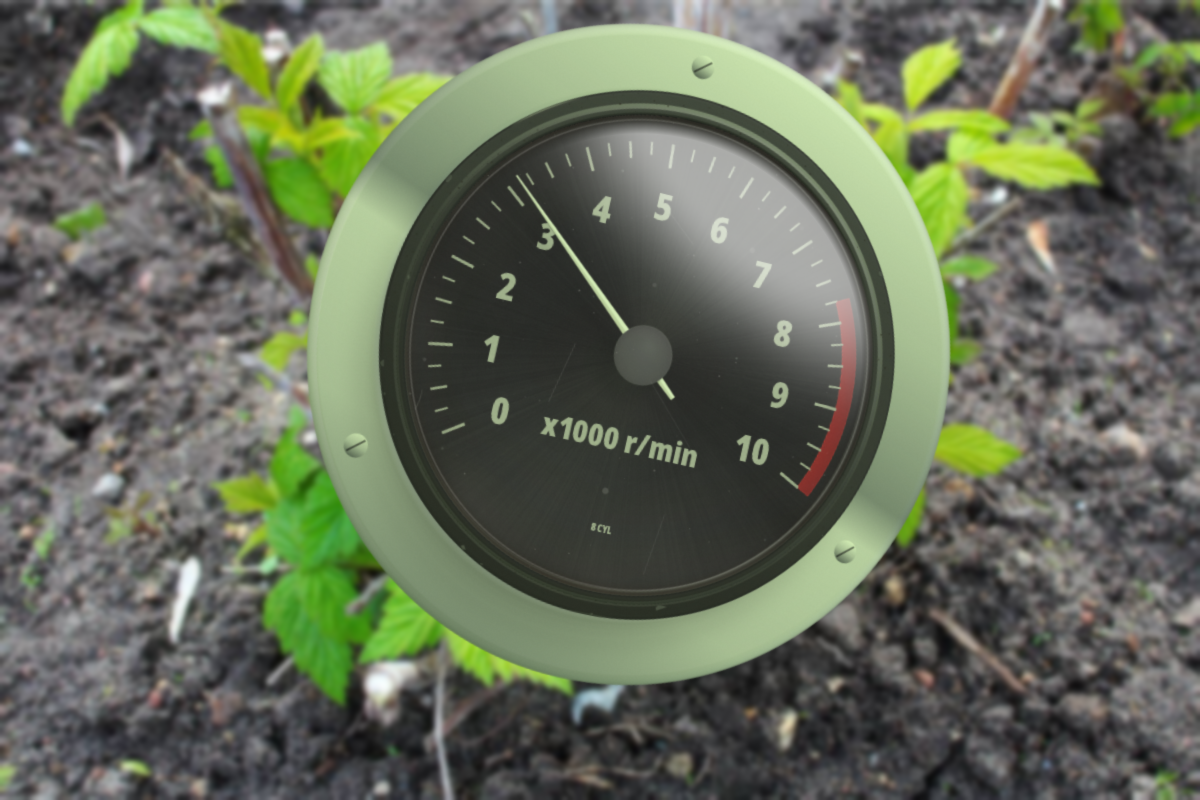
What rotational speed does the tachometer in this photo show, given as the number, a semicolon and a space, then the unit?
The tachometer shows 3125; rpm
